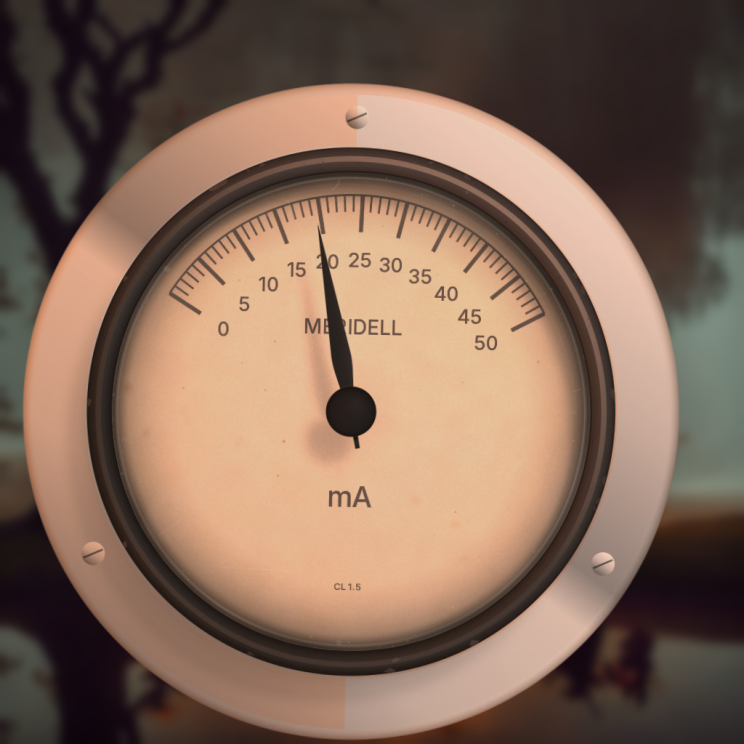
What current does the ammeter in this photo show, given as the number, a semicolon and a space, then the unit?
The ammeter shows 19.5; mA
